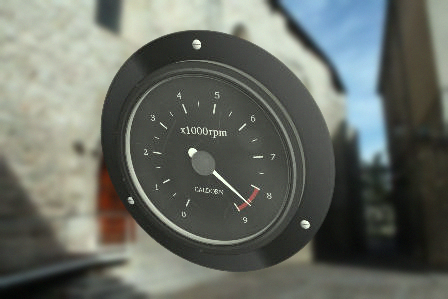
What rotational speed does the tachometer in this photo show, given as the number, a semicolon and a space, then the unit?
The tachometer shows 8500; rpm
